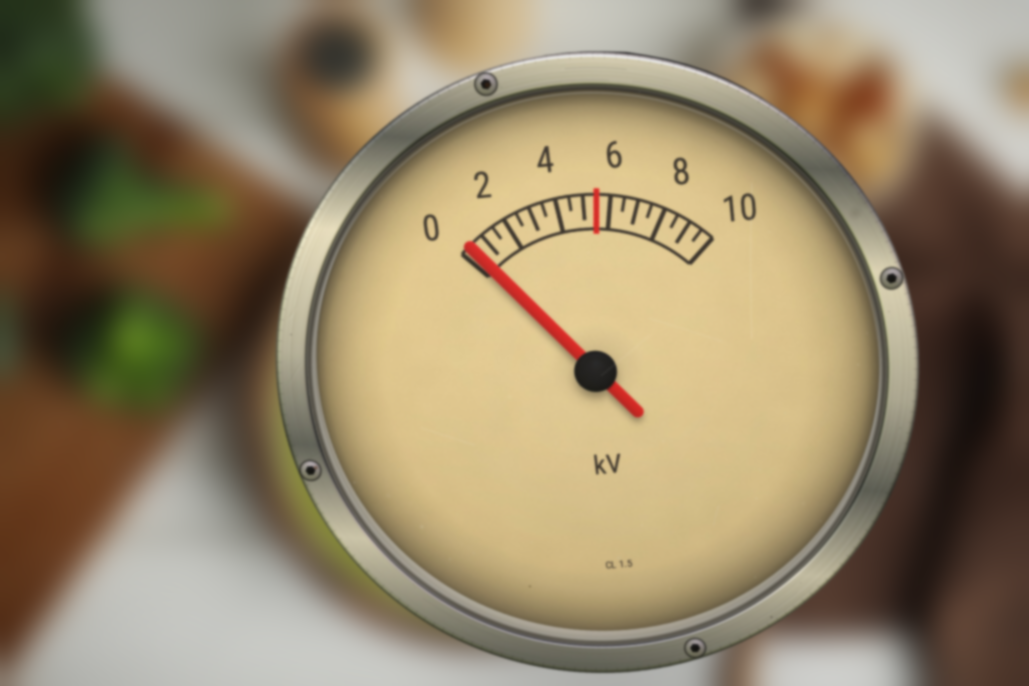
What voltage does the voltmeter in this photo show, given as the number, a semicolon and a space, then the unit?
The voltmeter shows 0.5; kV
